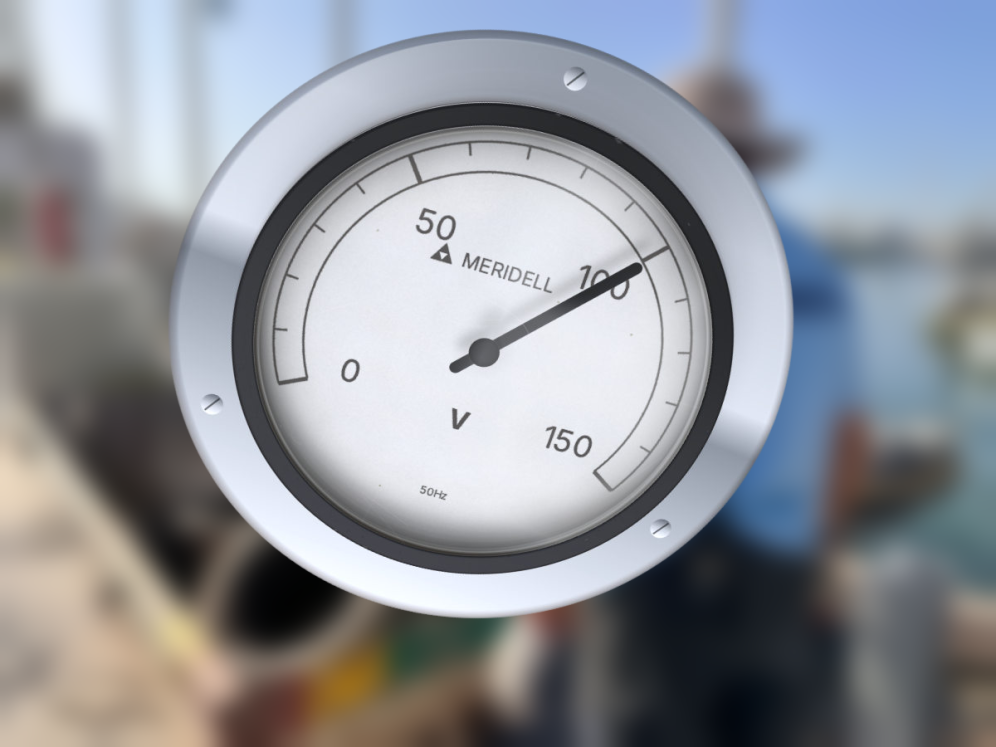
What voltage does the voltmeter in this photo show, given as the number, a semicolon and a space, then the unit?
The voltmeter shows 100; V
